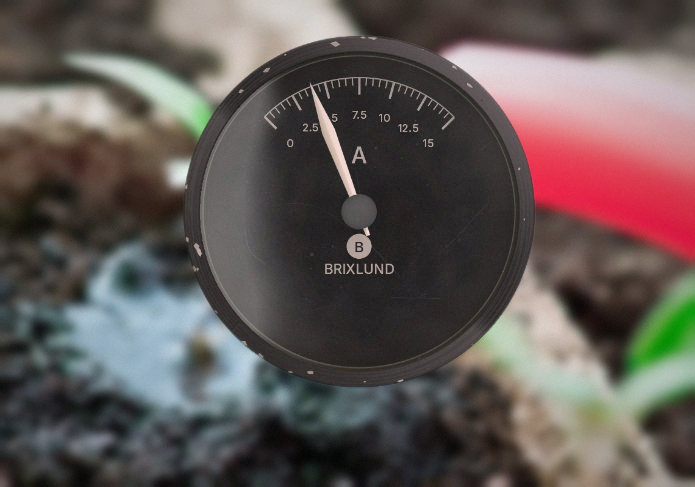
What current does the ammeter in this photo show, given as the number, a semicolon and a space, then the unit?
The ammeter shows 4; A
